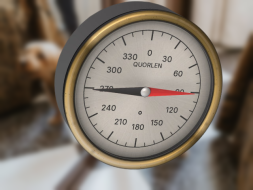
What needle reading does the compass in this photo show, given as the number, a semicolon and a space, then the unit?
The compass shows 90; °
